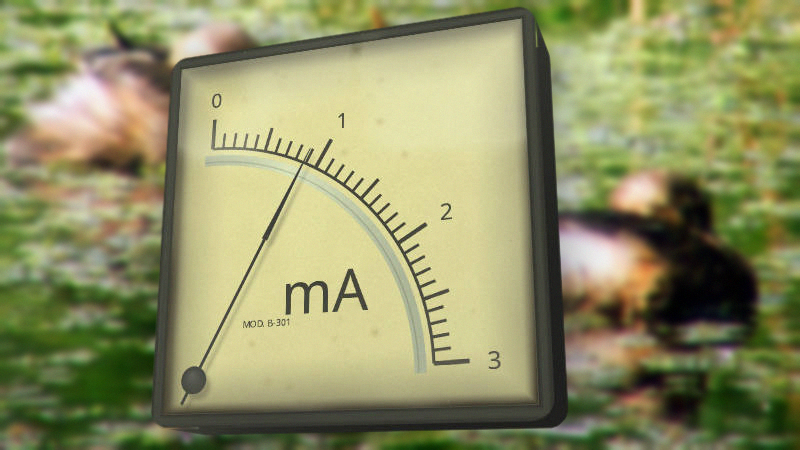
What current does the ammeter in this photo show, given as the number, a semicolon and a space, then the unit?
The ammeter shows 0.9; mA
